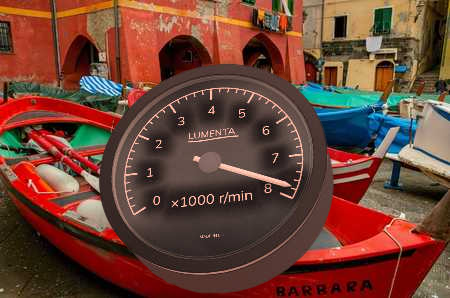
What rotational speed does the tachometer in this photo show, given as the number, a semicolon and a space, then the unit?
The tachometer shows 7800; rpm
